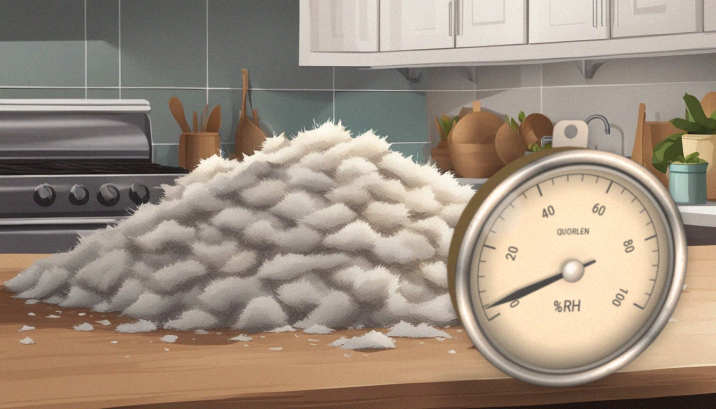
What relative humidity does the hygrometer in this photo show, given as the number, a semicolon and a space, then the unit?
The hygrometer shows 4; %
